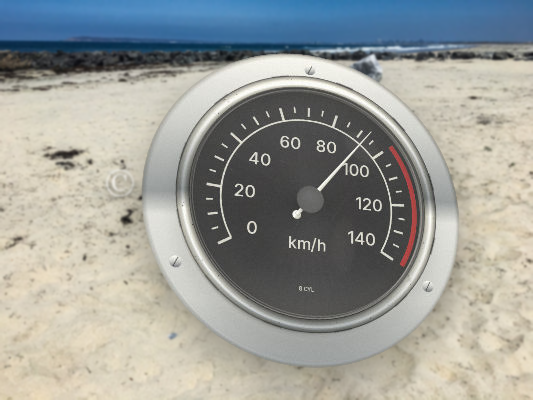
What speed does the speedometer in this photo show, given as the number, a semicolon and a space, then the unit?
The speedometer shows 92.5; km/h
